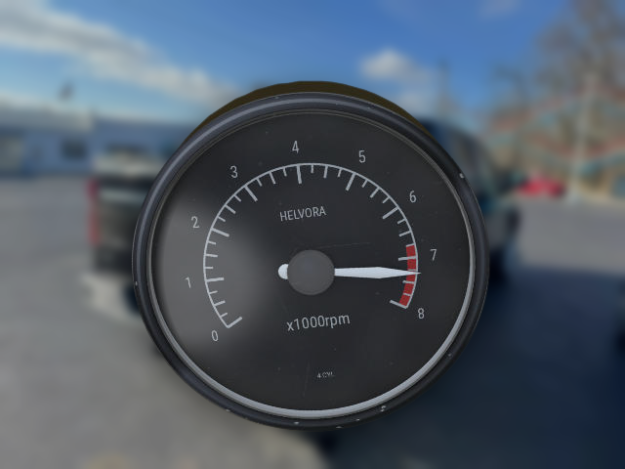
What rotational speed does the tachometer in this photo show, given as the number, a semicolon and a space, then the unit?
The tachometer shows 7250; rpm
